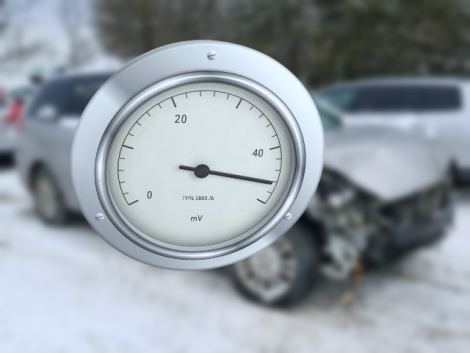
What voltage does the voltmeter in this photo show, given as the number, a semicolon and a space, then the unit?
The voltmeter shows 46; mV
